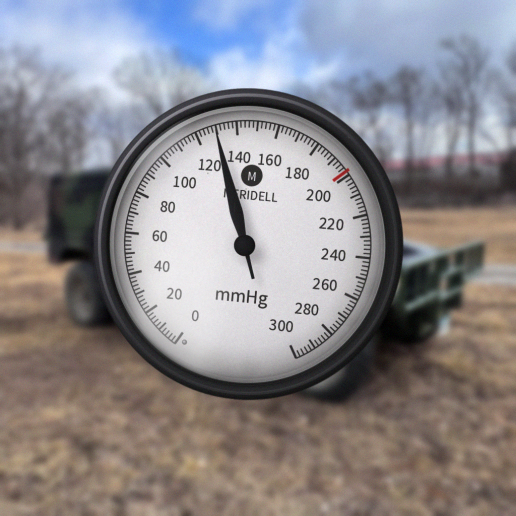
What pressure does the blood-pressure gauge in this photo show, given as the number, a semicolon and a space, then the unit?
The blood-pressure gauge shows 130; mmHg
